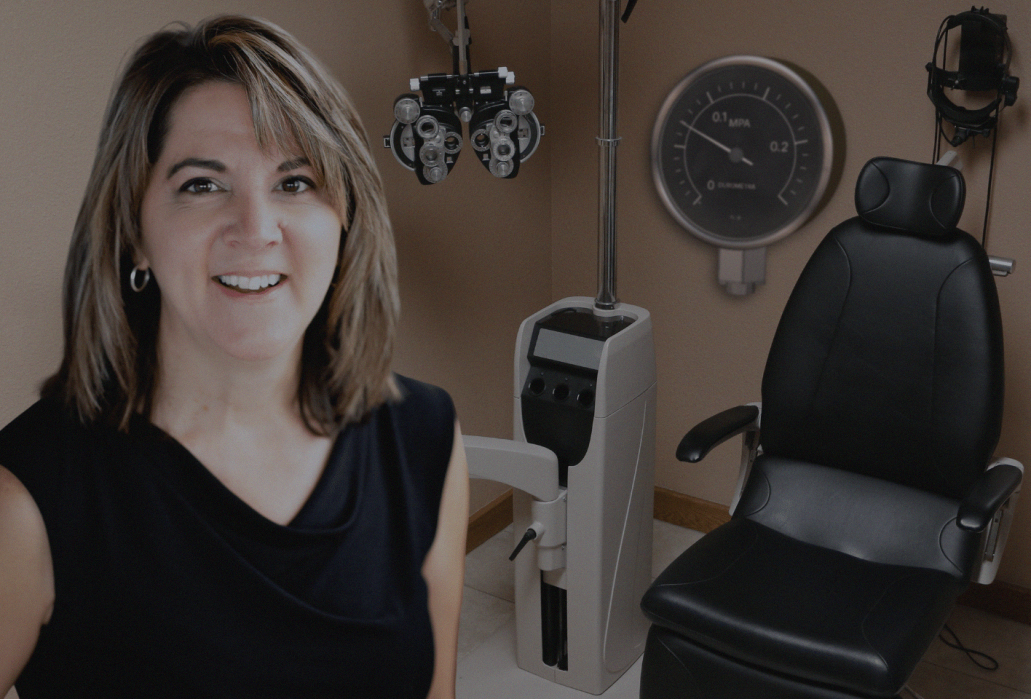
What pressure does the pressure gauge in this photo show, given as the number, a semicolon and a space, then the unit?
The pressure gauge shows 0.07; MPa
